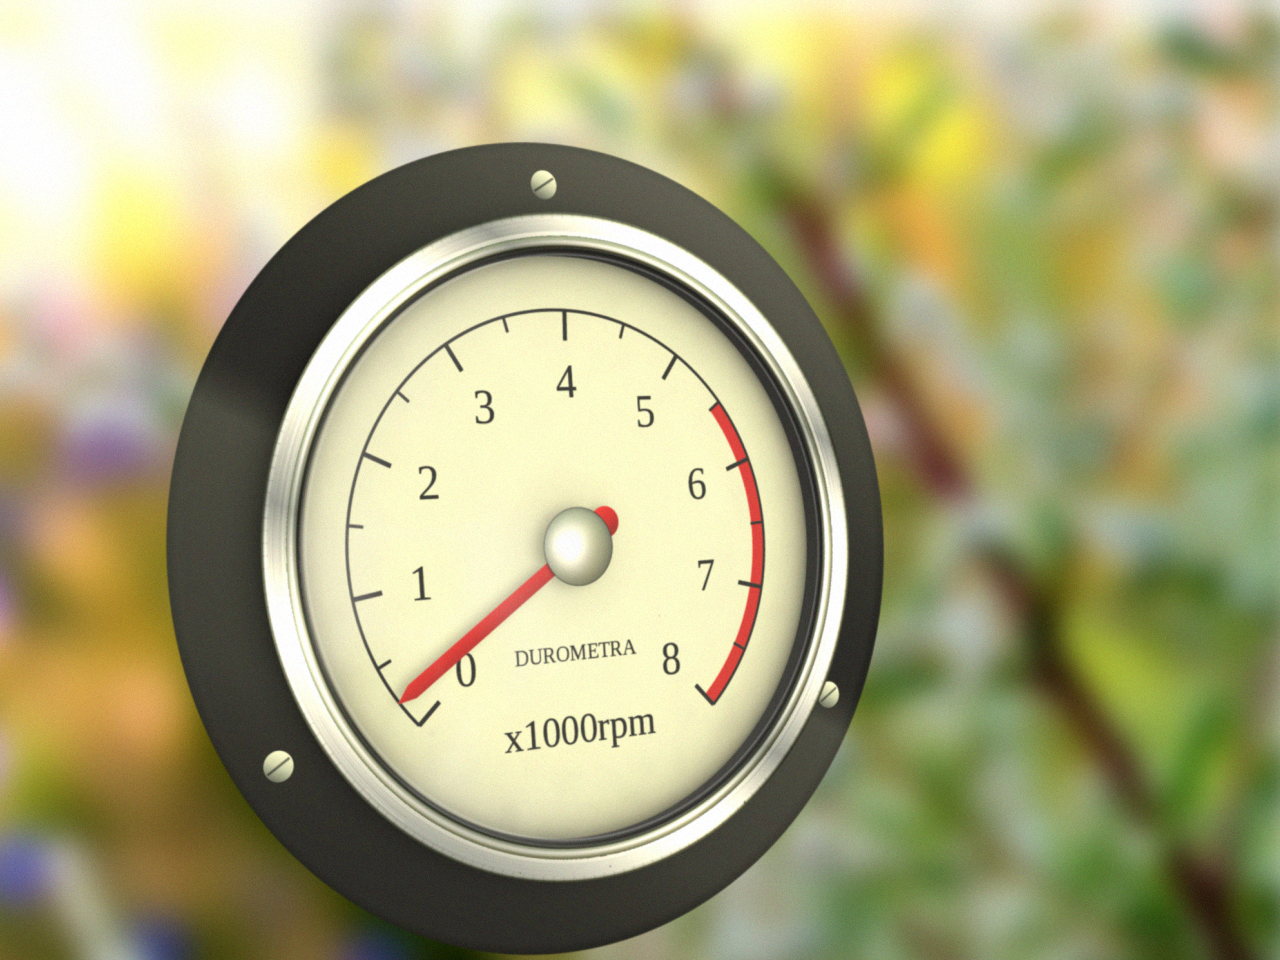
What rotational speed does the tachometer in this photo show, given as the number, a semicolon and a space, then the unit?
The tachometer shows 250; rpm
